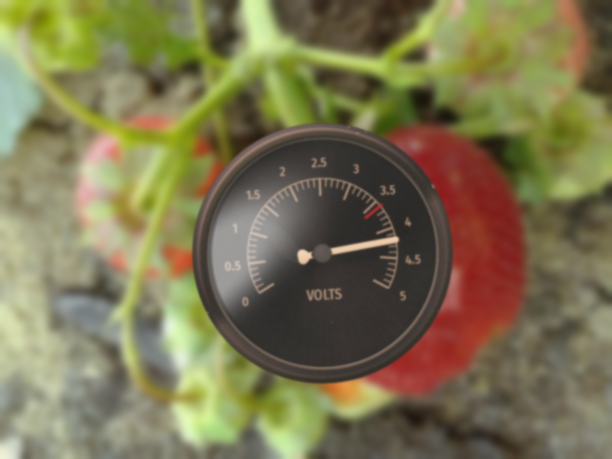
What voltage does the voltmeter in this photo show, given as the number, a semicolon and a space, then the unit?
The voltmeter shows 4.2; V
